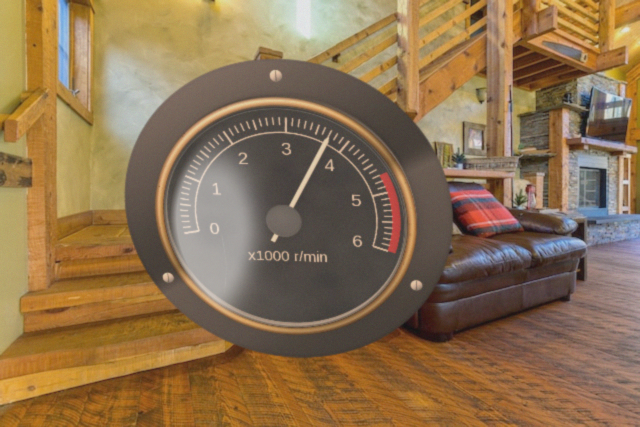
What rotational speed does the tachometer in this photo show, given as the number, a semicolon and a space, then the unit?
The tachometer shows 3700; rpm
